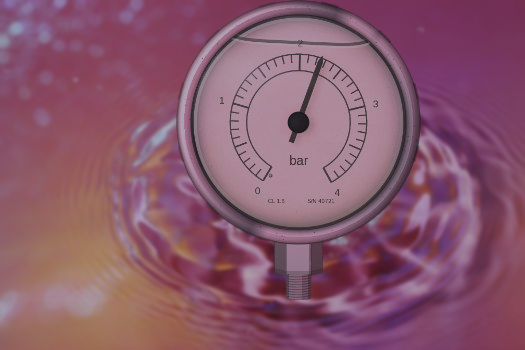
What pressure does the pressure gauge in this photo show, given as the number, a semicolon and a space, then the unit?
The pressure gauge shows 2.25; bar
